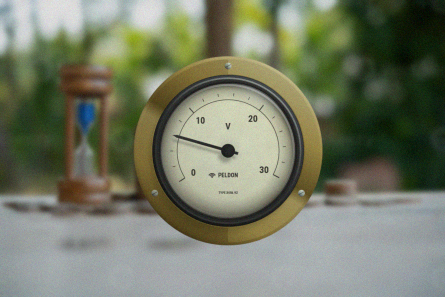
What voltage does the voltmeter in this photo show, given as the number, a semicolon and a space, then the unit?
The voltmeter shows 6; V
